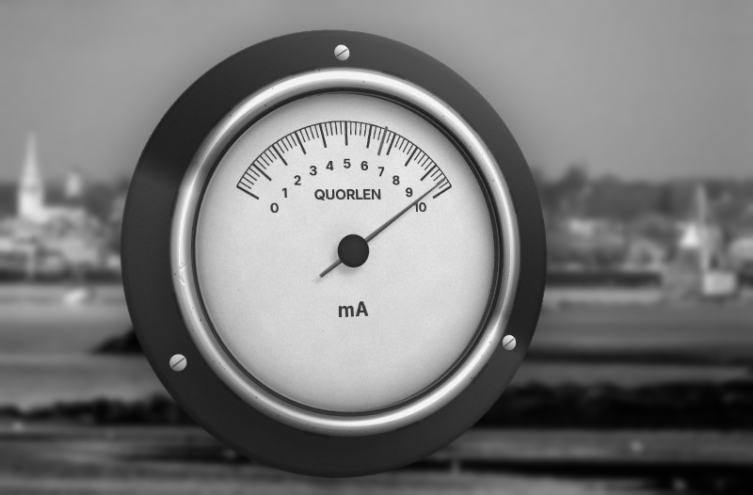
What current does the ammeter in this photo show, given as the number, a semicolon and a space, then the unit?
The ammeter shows 9.6; mA
